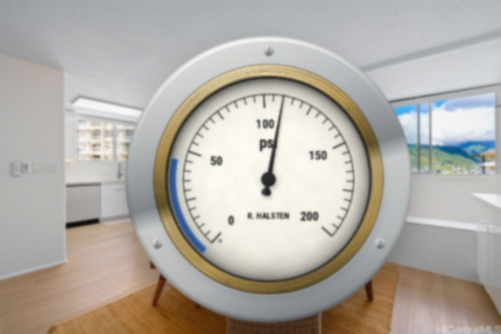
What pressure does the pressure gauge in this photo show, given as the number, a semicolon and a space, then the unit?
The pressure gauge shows 110; psi
